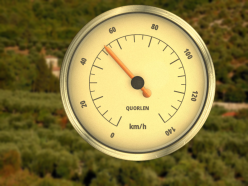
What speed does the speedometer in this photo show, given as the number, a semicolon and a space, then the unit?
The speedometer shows 52.5; km/h
